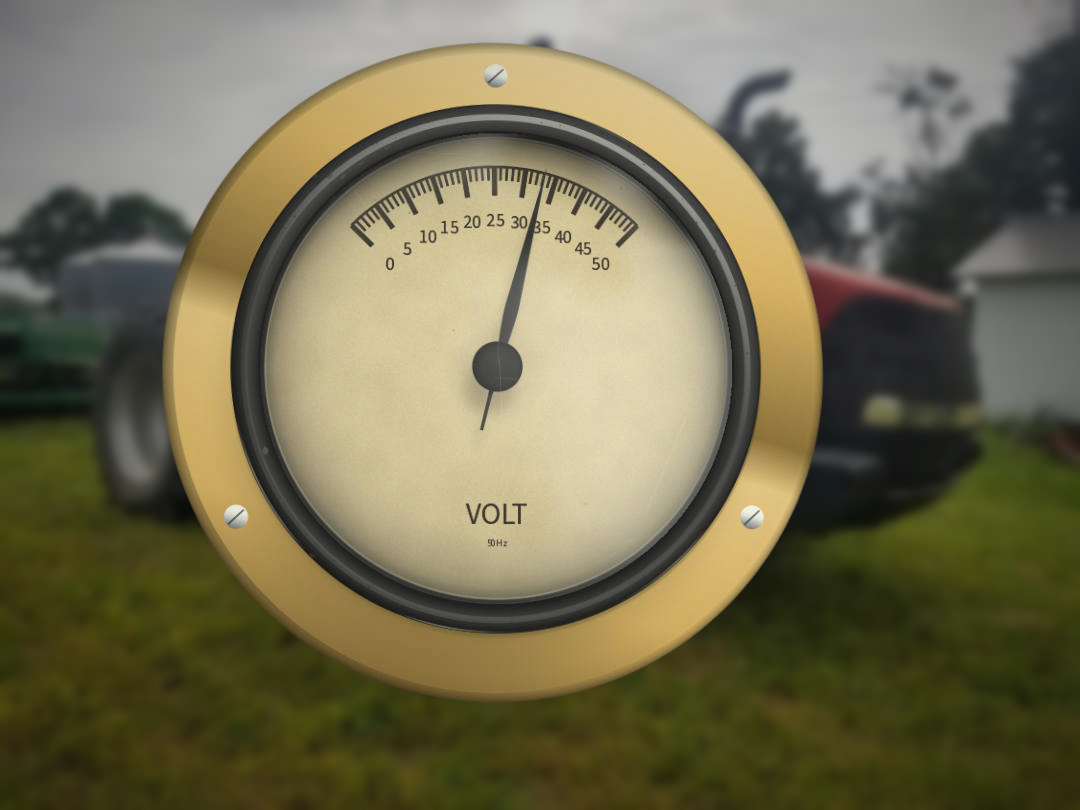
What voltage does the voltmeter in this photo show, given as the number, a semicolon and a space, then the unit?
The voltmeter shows 33; V
